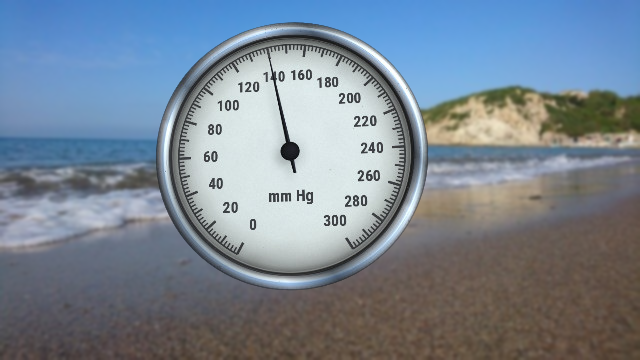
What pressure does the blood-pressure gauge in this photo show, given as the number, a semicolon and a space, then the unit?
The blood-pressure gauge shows 140; mmHg
